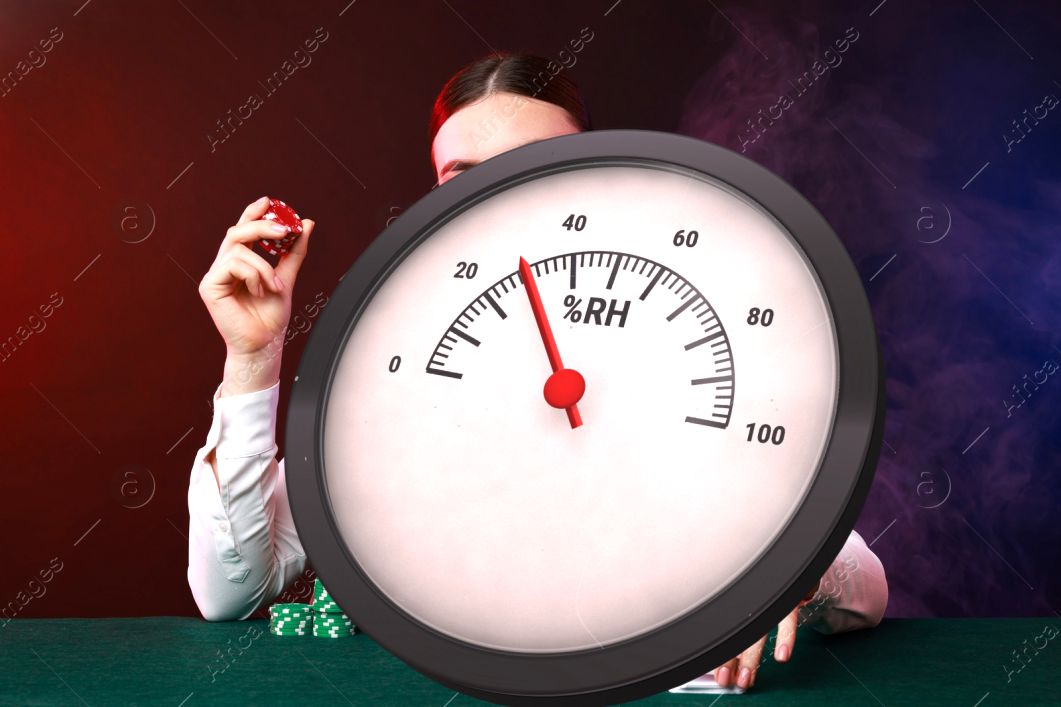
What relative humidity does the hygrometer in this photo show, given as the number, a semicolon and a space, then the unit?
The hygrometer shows 30; %
